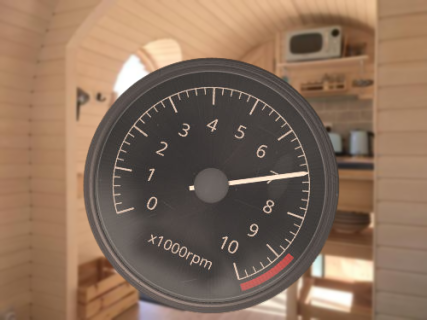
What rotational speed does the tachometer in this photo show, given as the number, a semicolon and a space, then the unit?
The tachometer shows 7000; rpm
